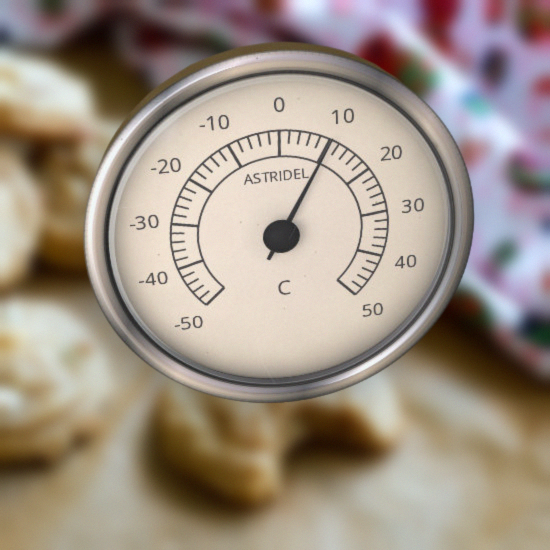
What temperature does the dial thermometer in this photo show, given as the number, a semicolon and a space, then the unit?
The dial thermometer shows 10; °C
